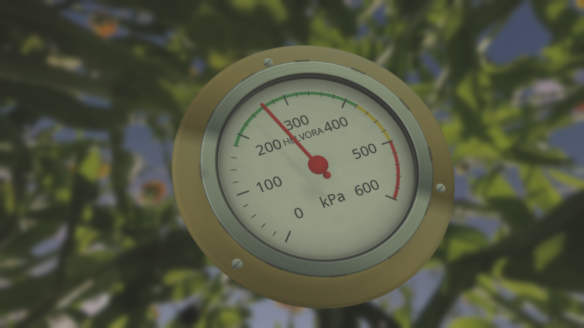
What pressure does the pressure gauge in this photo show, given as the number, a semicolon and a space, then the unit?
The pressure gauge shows 260; kPa
